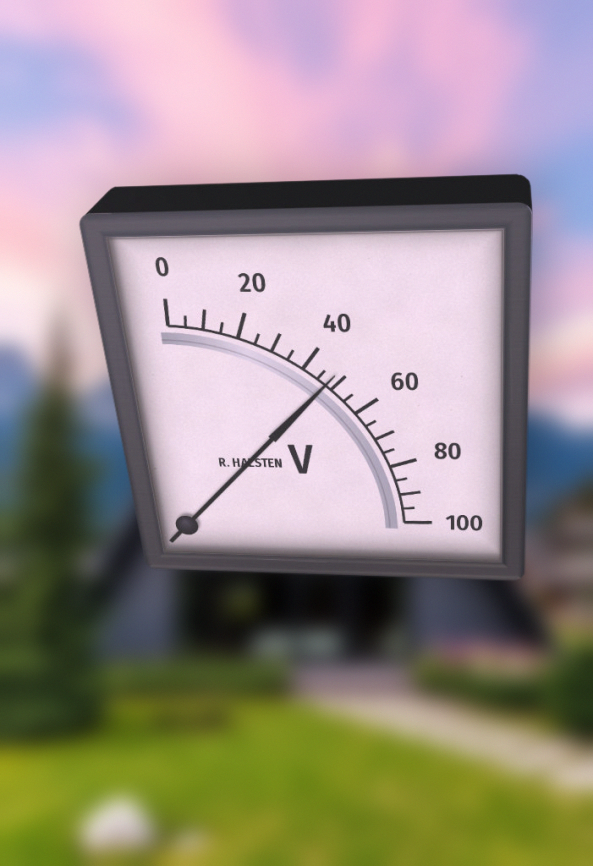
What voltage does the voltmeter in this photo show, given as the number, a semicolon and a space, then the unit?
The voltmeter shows 47.5; V
